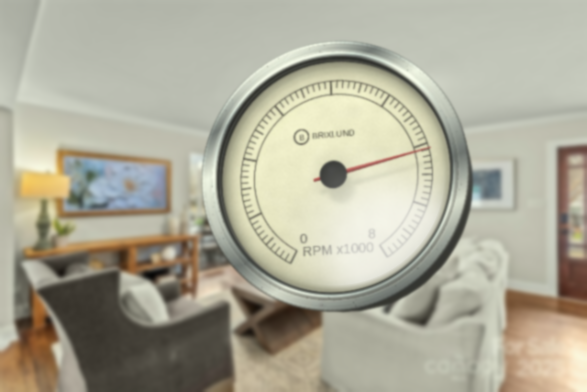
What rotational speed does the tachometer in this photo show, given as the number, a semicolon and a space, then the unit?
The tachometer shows 6100; rpm
